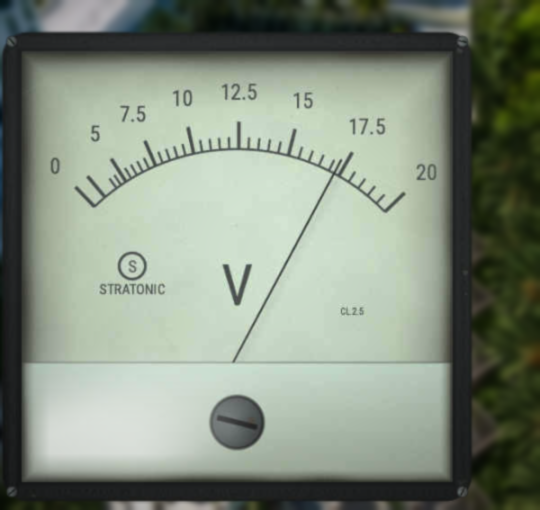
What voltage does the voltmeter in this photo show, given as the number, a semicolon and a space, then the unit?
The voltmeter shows 17.25; V
